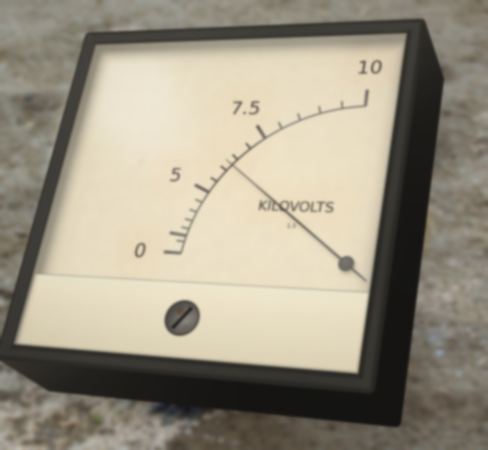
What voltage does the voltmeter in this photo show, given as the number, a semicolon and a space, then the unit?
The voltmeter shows 6.25; kV
